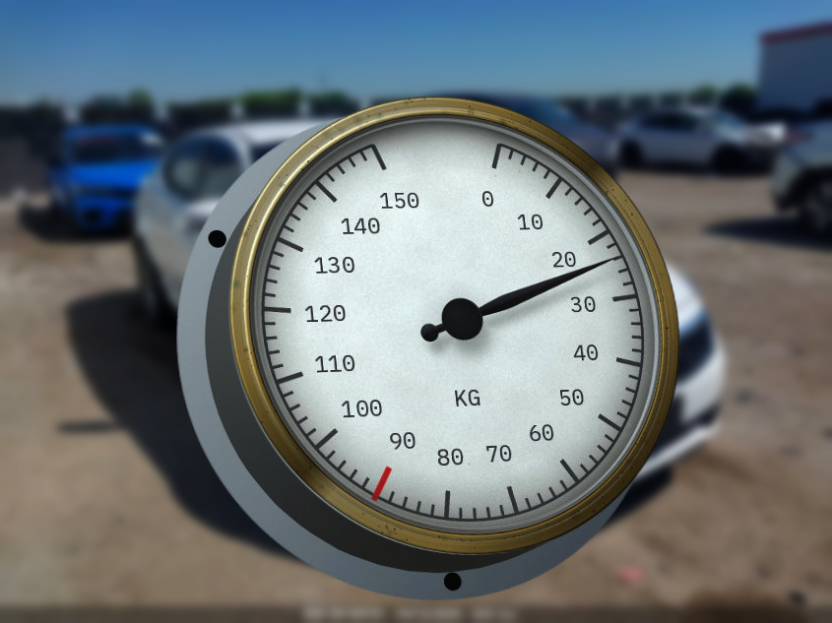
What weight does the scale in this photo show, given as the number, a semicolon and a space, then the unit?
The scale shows 24; kg
